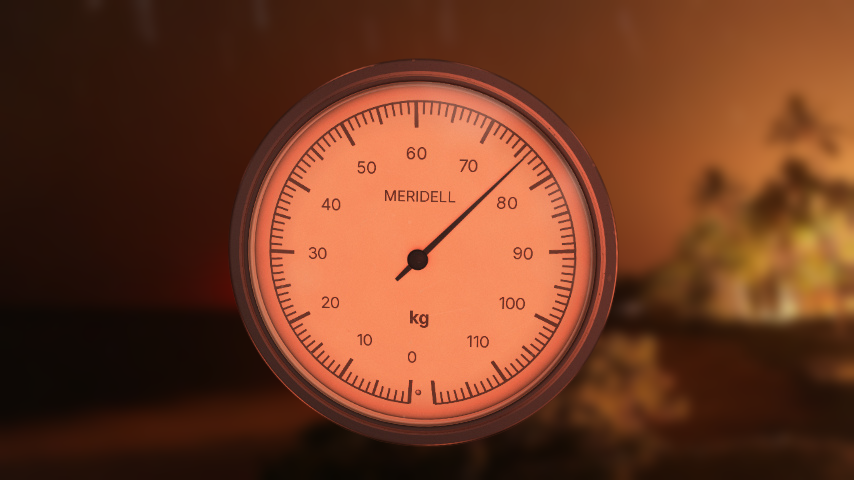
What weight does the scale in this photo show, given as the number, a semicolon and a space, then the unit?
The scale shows 76; kg
